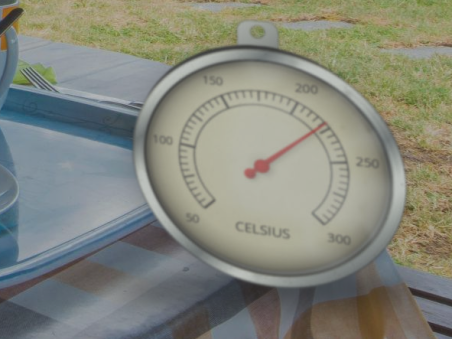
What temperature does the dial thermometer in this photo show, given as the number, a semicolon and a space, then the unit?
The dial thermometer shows 220; °C
